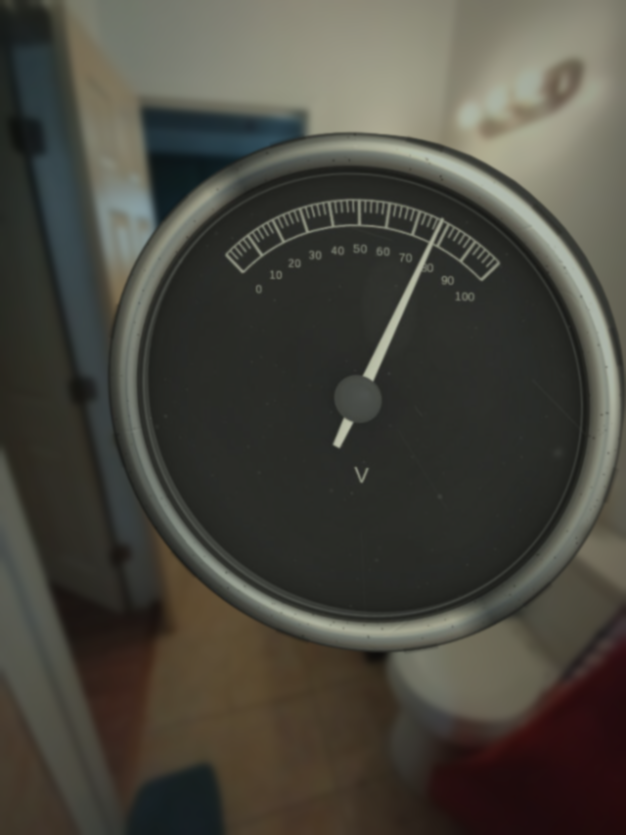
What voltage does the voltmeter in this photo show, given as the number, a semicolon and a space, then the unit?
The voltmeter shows 78; V
